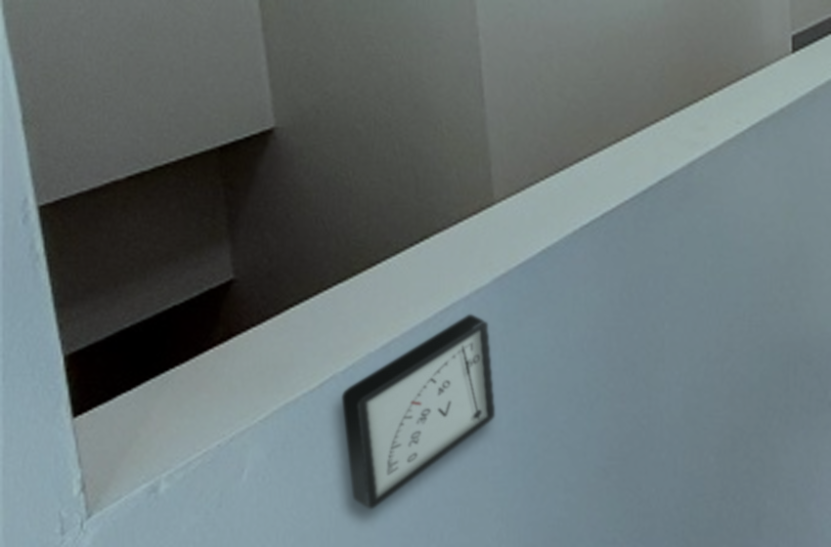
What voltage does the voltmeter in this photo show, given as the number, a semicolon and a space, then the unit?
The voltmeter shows 48; V
